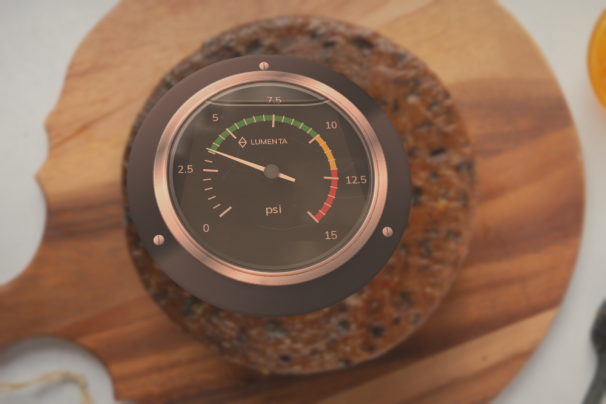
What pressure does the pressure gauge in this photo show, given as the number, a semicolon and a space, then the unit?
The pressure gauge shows 3.5; psi
